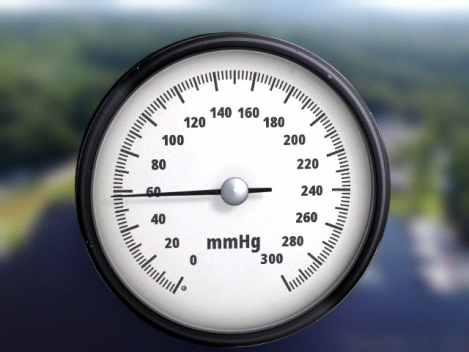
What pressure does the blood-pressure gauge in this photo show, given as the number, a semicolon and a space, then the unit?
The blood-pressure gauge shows 58; mmHg
